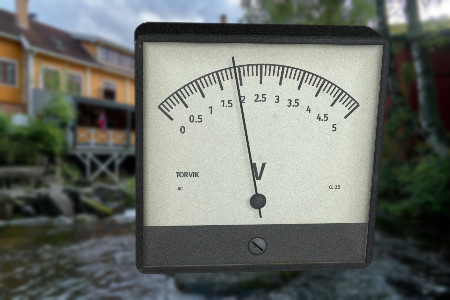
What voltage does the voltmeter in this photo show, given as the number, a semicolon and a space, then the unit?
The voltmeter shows 1.9; V
